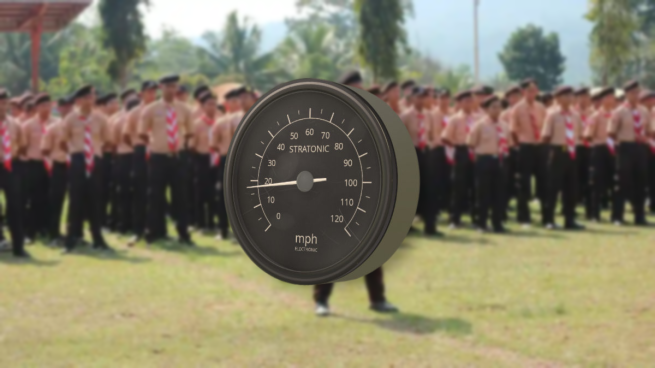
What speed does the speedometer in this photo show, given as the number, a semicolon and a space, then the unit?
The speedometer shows 17.5; mph
